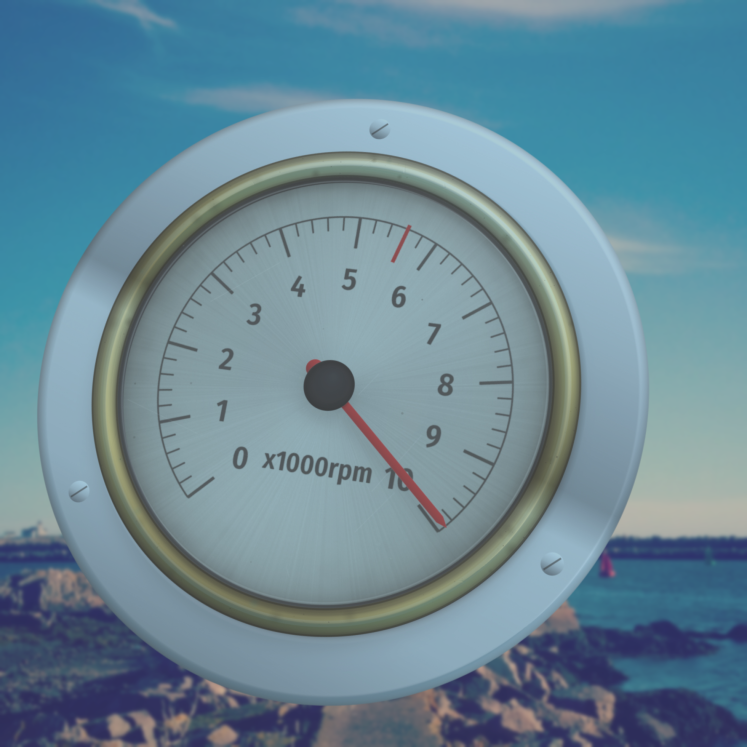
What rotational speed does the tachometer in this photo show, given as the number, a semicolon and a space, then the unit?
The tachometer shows 9900; rpm
